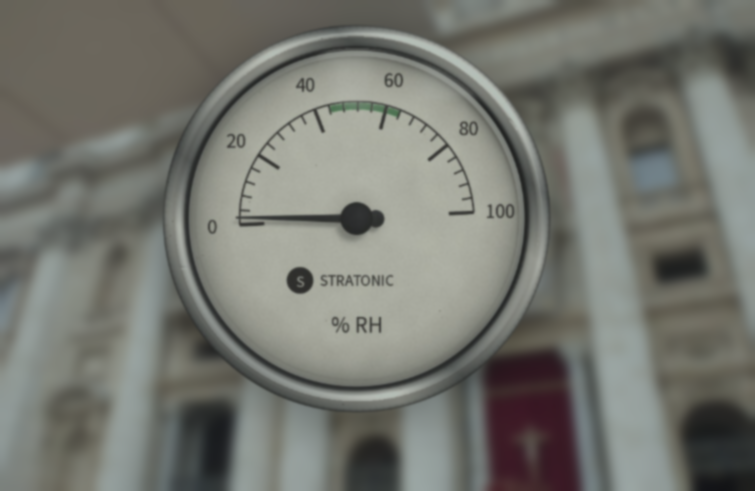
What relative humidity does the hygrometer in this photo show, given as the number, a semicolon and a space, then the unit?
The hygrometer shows 2; %
